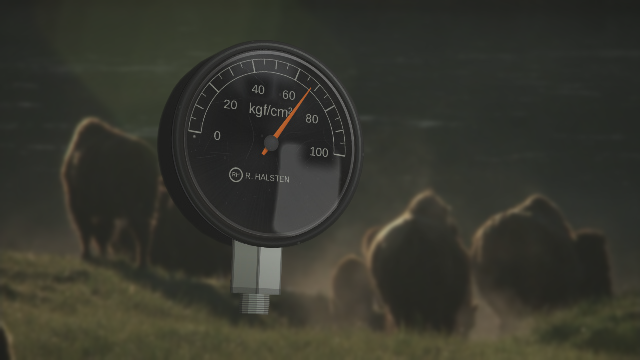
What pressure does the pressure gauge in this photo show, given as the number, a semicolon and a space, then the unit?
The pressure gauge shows 67.5; kg/cm²
